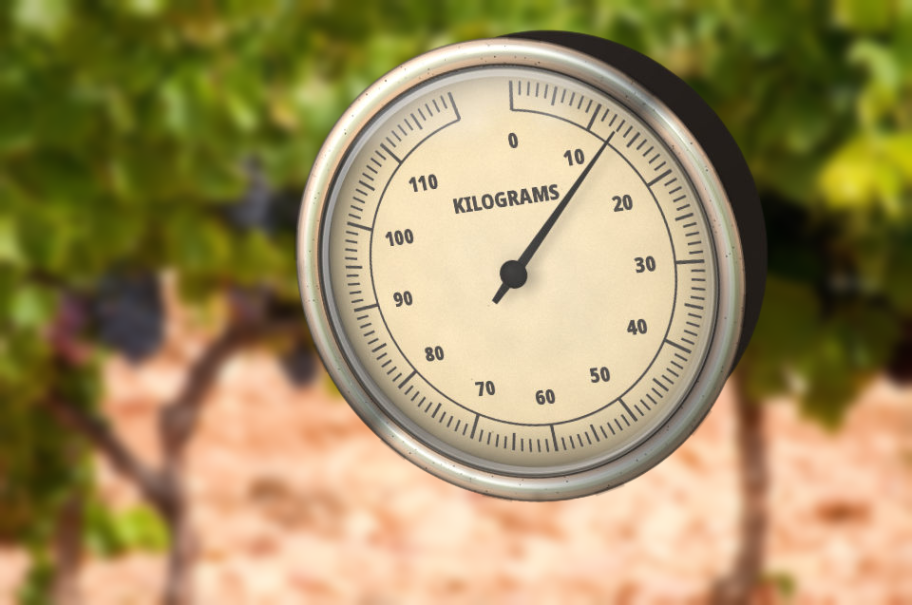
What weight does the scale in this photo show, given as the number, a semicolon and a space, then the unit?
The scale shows 13; kg
